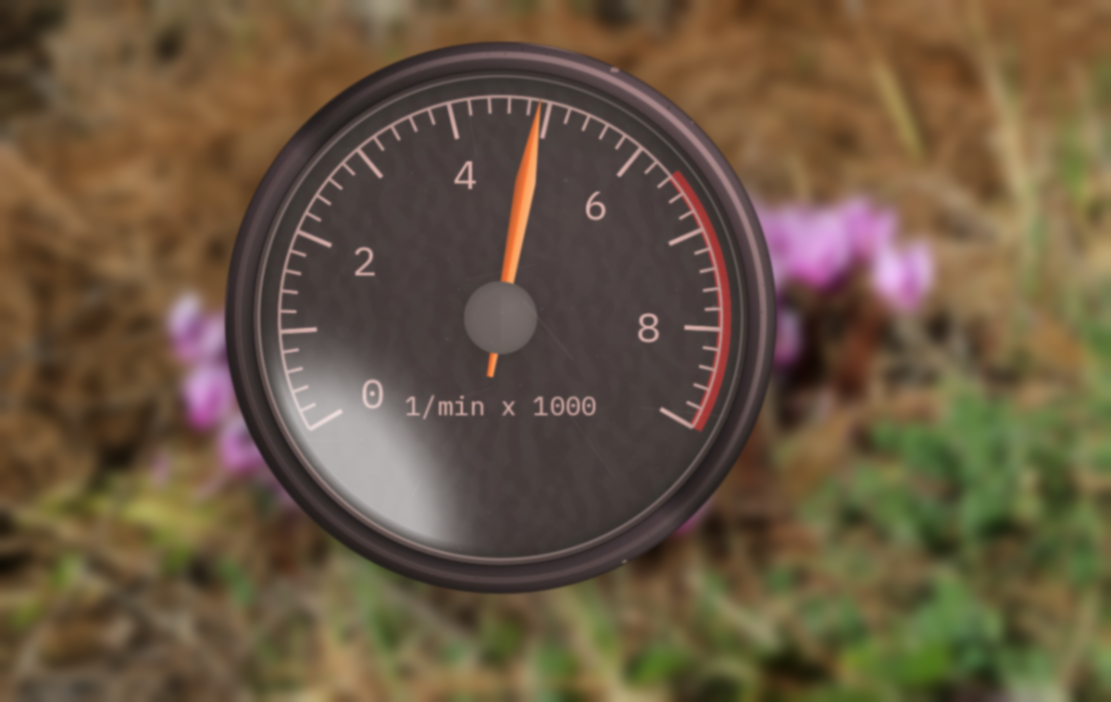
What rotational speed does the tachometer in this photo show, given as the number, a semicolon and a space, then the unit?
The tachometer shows 4900; rpm
